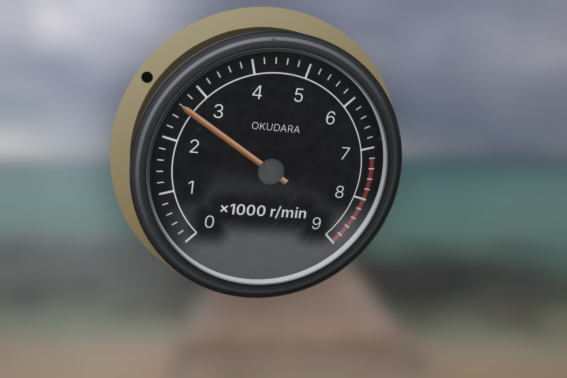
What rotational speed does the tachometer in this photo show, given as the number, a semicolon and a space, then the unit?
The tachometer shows 2600; rpm
